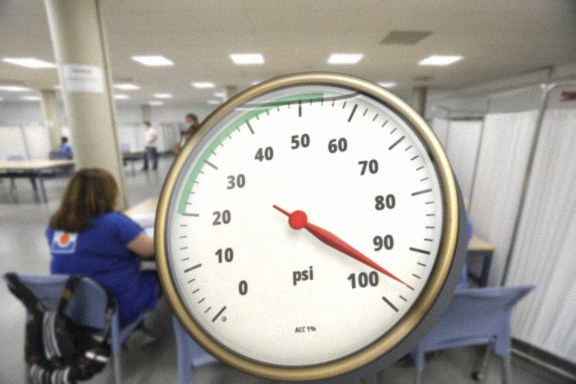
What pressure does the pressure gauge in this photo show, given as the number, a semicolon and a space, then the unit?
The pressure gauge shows 96; psi
